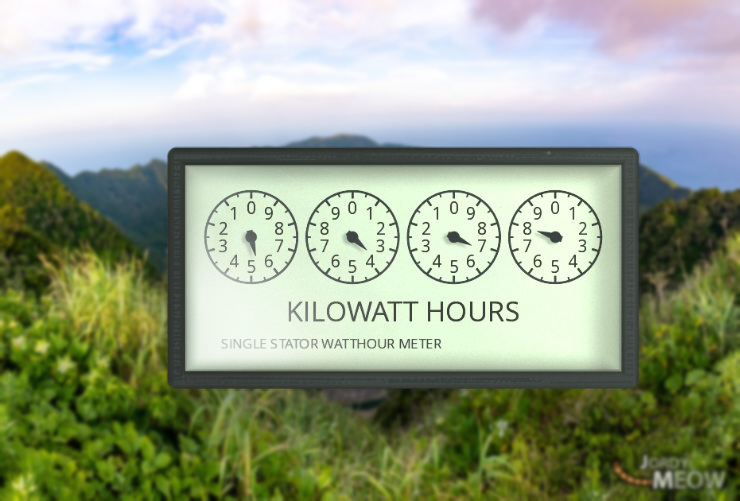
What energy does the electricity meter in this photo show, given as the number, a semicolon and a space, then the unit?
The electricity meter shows 5368; kWh
